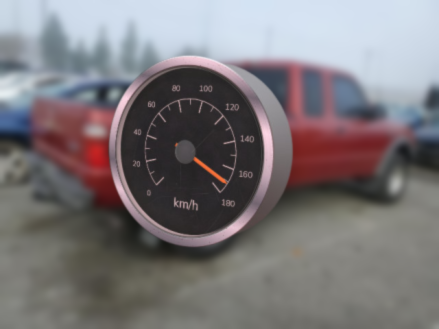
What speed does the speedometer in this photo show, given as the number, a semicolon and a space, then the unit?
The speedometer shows 170; km/h
